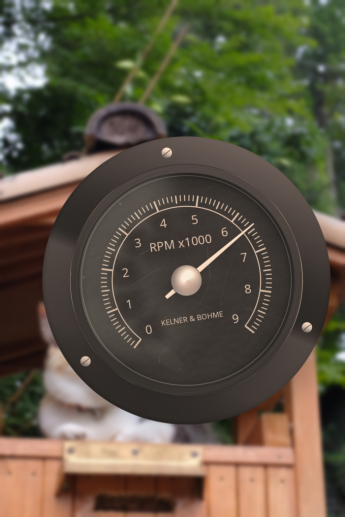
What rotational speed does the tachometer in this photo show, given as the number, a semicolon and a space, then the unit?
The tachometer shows 6400; rpm
